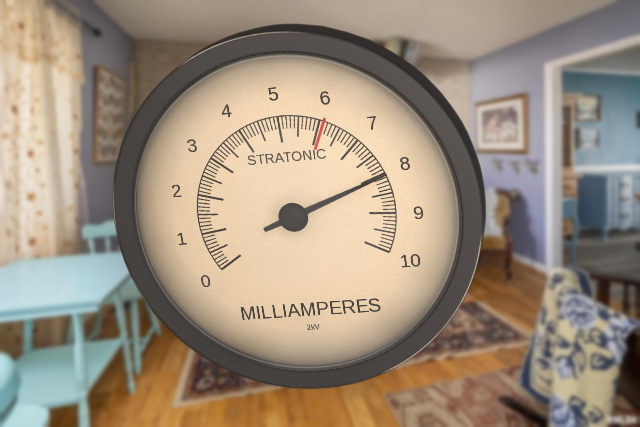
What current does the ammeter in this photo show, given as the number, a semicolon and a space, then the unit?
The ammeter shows 8; mA
